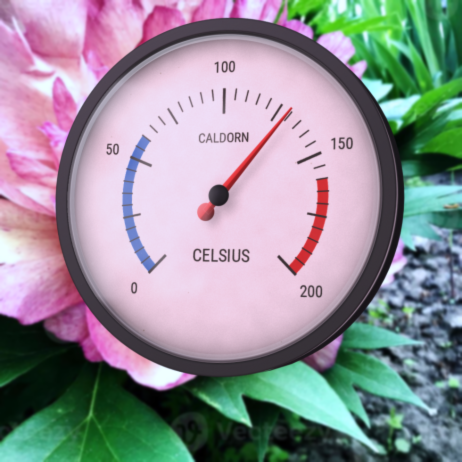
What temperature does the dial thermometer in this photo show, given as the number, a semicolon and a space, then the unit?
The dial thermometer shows 130; °C
